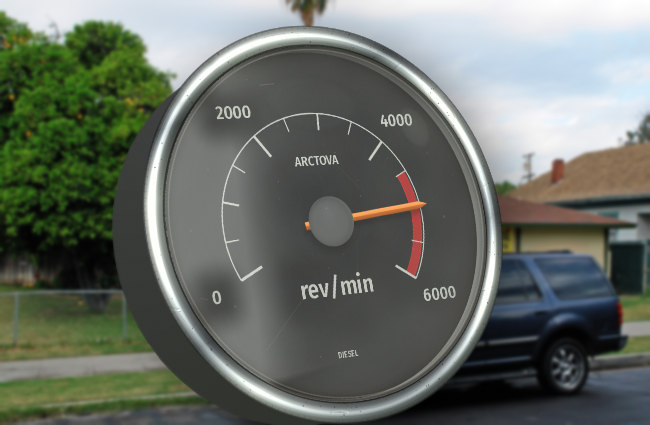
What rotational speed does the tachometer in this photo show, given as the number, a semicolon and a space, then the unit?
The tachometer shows 5000; rpm
